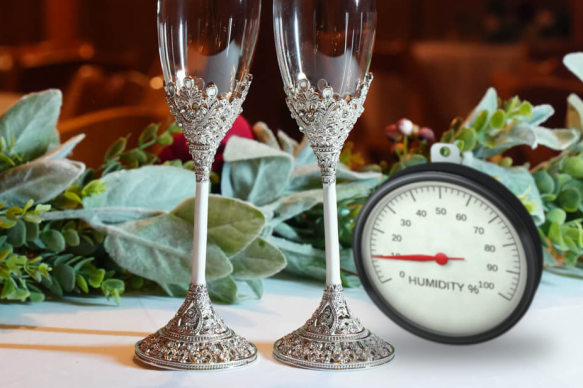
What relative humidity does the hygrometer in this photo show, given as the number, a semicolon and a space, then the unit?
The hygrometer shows 10; %
